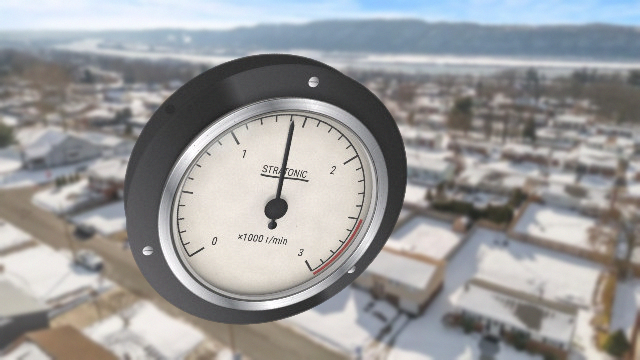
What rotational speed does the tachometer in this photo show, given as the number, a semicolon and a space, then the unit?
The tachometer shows 1400; rpm
